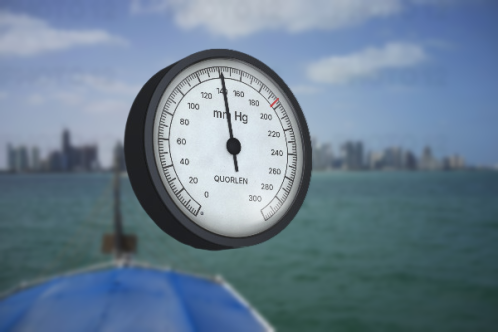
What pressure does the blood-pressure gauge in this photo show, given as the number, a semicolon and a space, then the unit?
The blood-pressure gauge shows 140; mmHg
